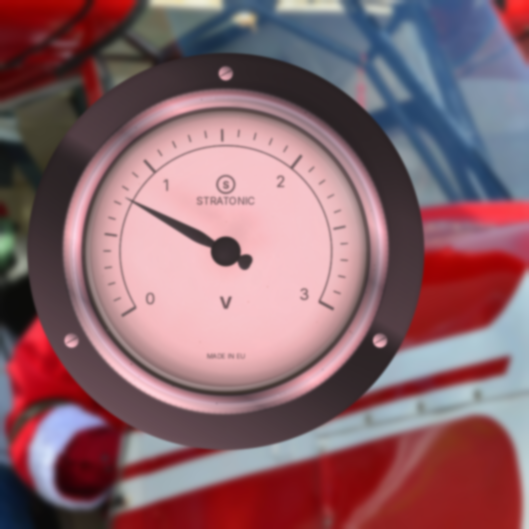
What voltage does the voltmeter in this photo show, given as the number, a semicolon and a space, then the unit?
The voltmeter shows 0.75; V
